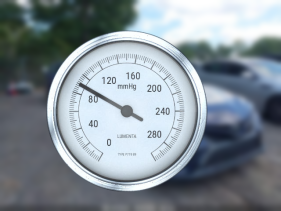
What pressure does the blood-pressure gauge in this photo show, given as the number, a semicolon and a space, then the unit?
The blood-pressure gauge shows 90; mmHg
